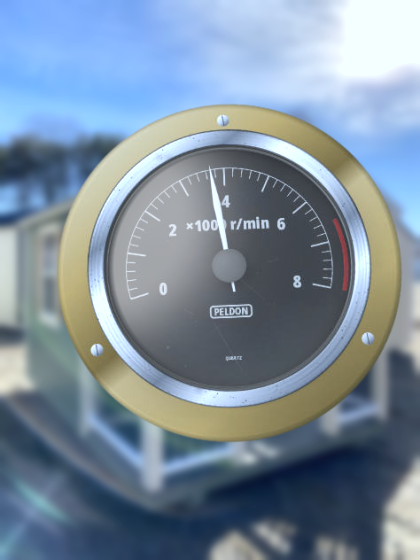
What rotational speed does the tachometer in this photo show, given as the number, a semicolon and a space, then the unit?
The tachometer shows 3700; rpm
